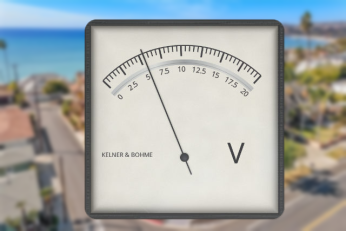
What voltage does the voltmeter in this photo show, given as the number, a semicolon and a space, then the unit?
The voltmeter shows 5.5; V
